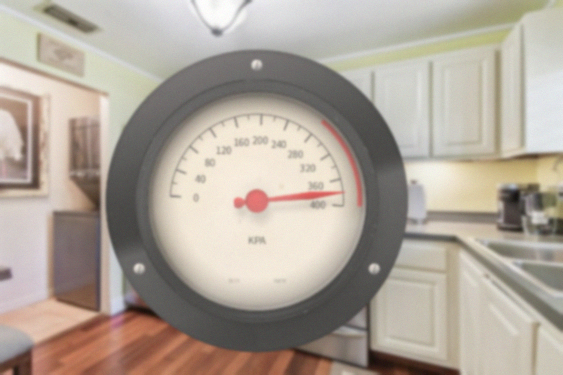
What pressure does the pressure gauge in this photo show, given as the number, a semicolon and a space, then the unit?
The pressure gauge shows 380; kPa
